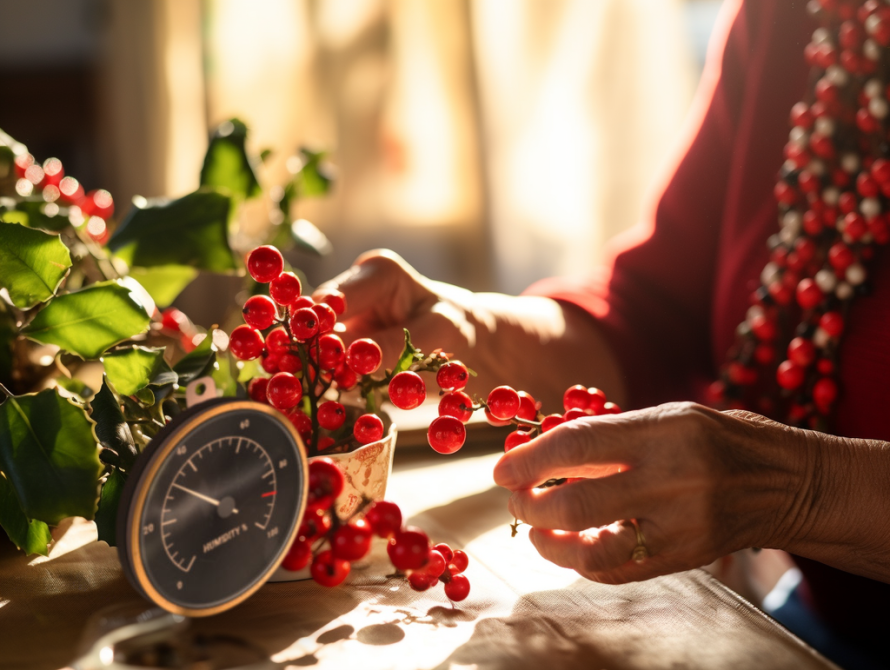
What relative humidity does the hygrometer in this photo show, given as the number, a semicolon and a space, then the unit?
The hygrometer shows 32; %
